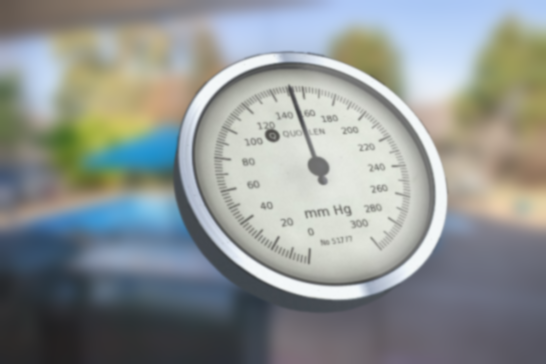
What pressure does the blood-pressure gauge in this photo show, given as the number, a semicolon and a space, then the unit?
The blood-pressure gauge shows 150; mmHg
